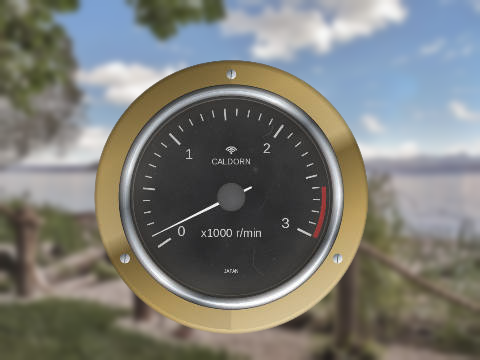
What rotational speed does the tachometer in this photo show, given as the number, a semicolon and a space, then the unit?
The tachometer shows 100; rpm
